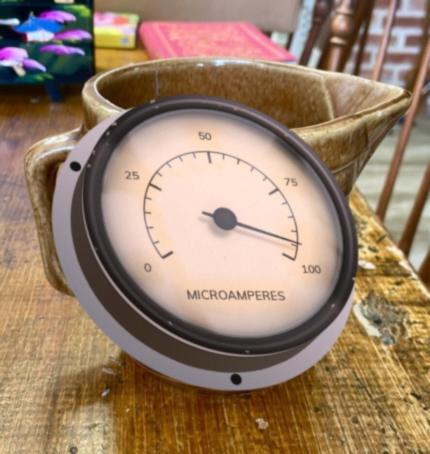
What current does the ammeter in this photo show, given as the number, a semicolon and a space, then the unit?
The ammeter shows 95; µA
